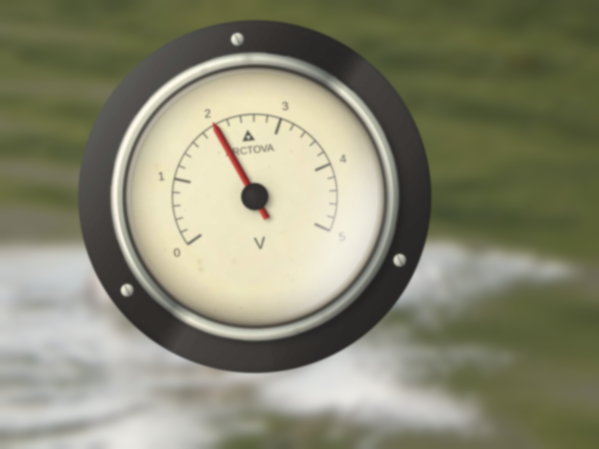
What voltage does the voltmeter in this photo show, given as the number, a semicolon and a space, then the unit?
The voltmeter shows 2; V
